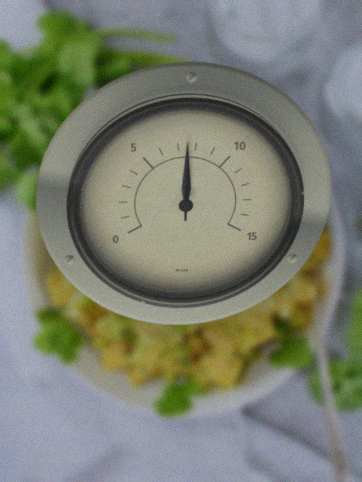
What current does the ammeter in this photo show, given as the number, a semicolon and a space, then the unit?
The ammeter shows 7.5; A
